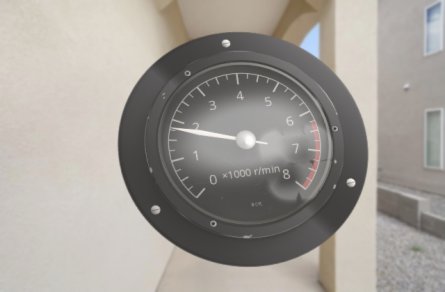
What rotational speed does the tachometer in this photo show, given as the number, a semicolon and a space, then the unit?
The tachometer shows 1750; rpm
